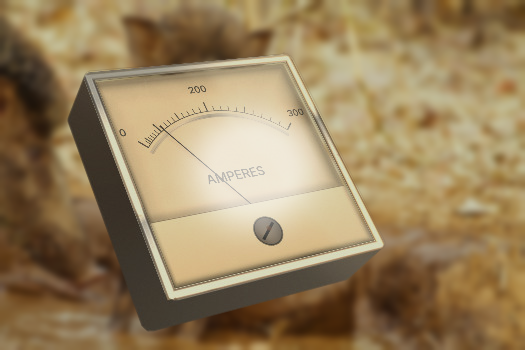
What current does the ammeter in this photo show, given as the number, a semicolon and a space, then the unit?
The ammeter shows 100; A
